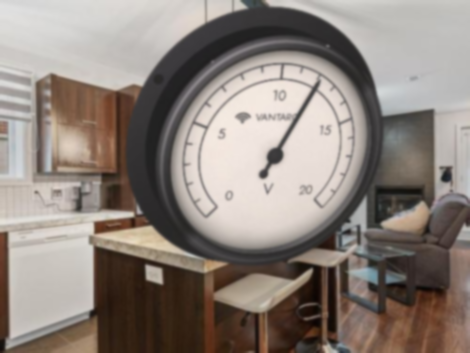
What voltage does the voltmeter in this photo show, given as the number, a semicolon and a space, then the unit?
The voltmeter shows 12; V
